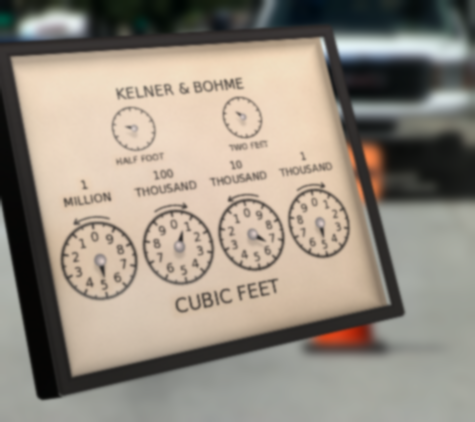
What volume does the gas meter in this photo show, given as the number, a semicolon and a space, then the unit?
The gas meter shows 506500; ft³
